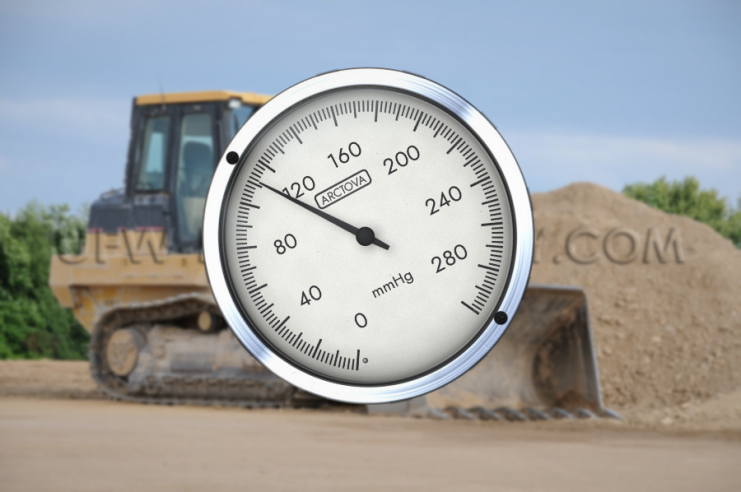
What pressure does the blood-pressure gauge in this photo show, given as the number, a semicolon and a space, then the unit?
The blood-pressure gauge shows 112; mmHg
